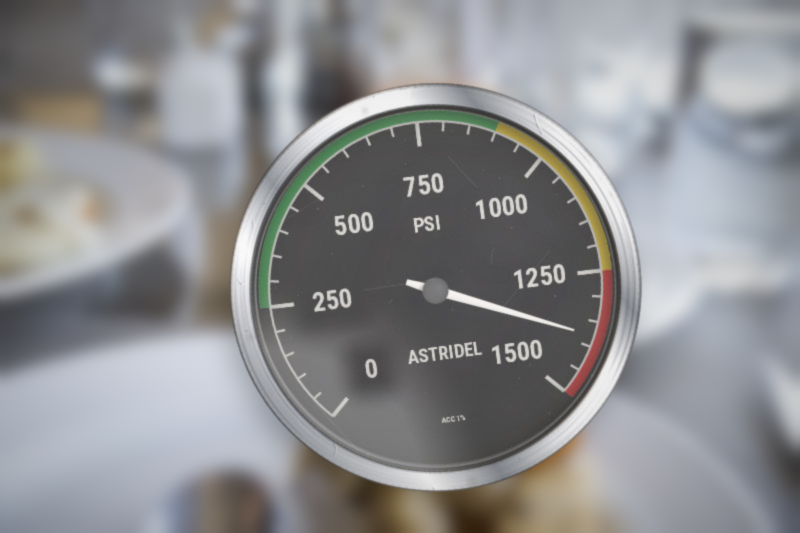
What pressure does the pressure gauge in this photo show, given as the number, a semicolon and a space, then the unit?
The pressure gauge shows 1375; psi
